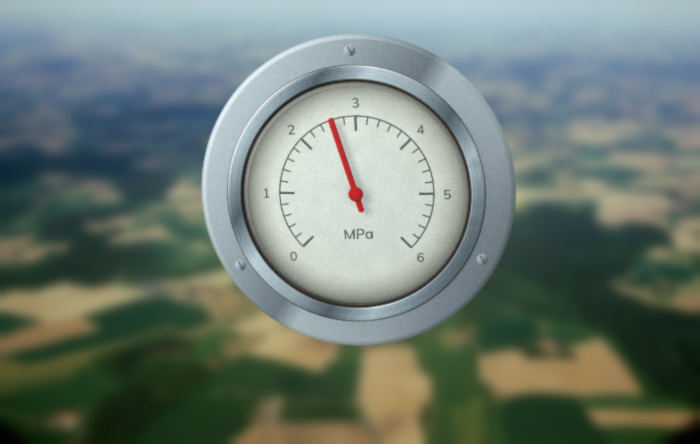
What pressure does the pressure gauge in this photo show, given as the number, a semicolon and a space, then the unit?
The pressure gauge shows 2.6; MPa
